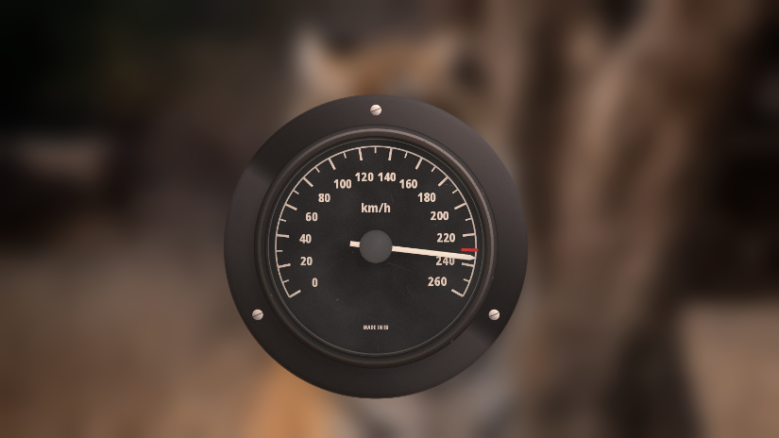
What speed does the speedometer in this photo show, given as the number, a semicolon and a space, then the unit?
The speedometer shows 235; km/h
